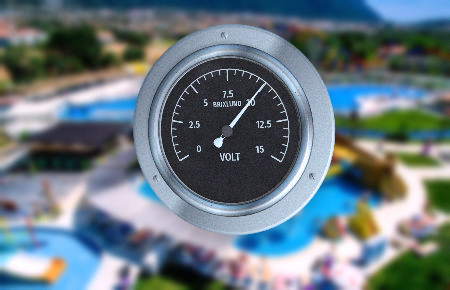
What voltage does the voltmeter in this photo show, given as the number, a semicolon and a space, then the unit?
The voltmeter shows 10; V
